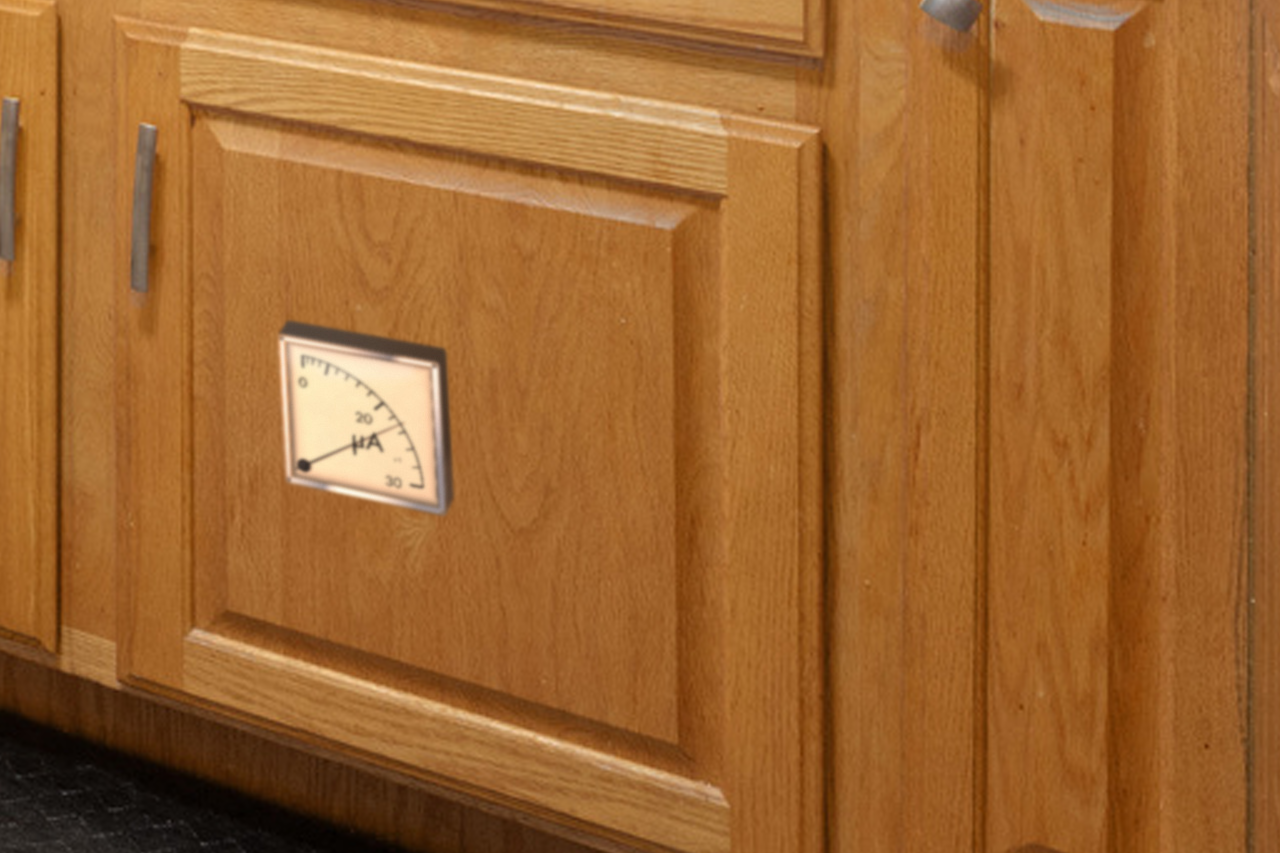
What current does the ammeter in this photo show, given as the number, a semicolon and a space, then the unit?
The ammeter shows 23; µA
